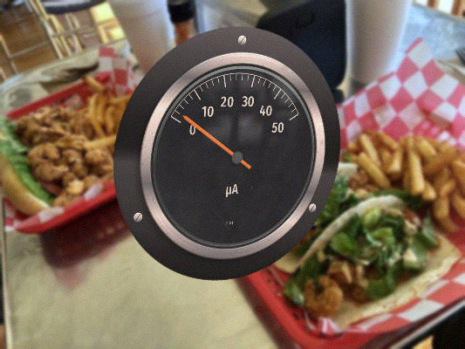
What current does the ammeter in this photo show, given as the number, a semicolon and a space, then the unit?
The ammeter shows 2; µA
